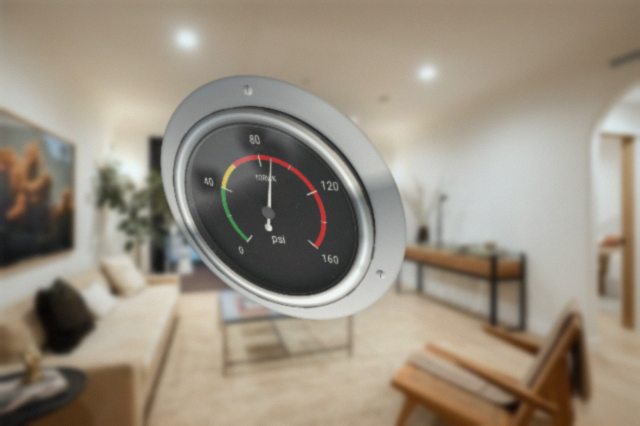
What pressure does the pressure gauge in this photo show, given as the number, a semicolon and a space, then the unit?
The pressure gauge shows 90; psi
